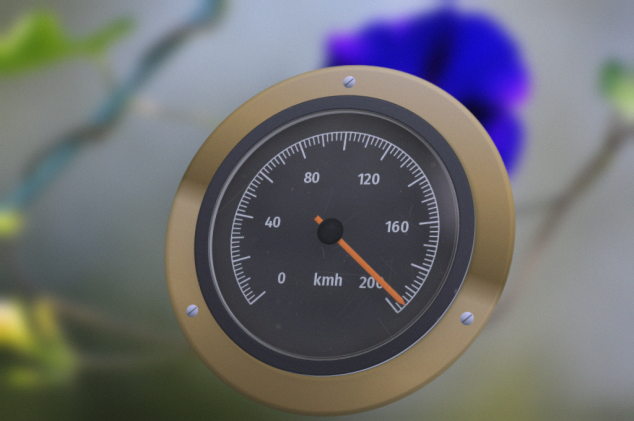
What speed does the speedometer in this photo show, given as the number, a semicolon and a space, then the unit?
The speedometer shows 196; km/h
